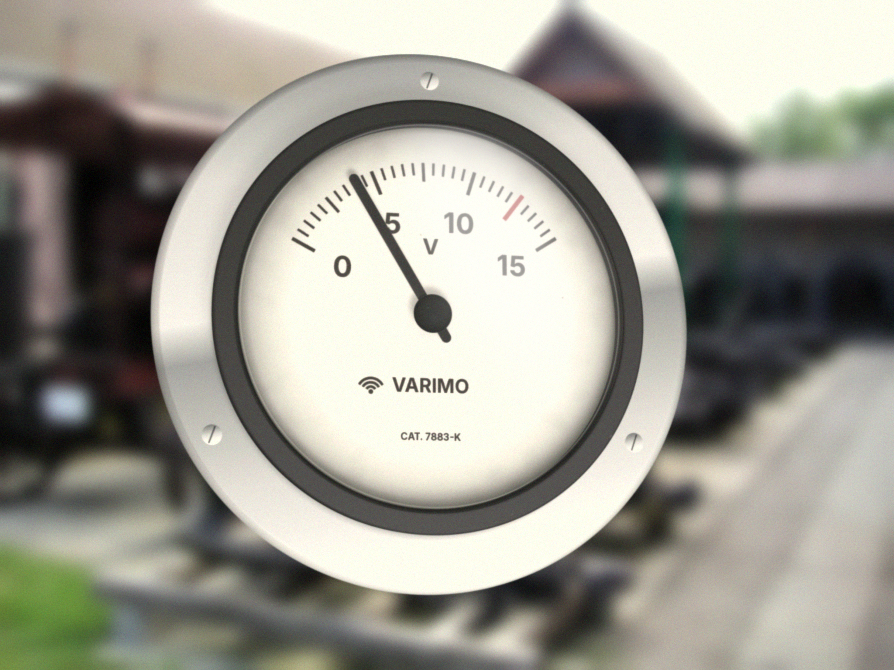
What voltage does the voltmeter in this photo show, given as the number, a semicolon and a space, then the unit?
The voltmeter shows 4; V
